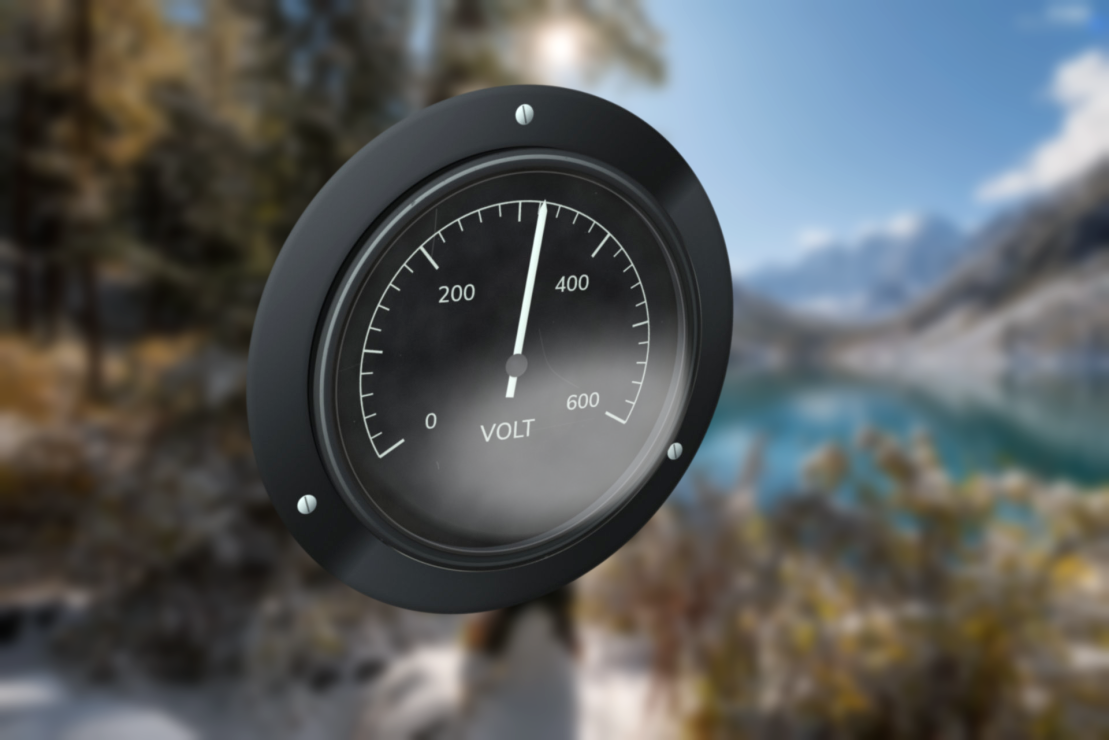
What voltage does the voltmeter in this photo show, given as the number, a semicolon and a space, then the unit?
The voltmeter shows 320; V
